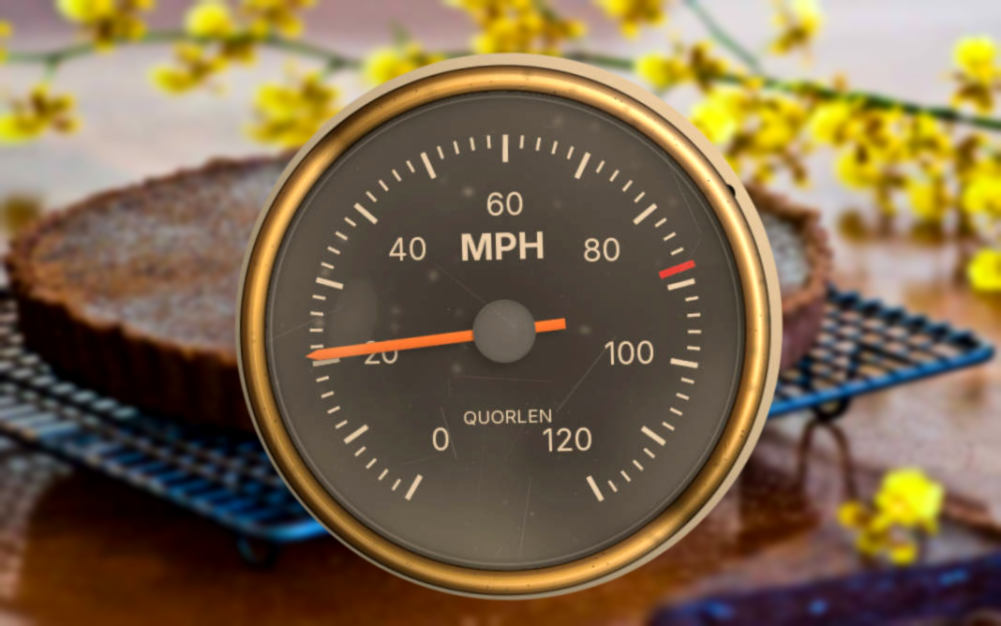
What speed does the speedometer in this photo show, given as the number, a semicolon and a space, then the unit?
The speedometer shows 21; mph
